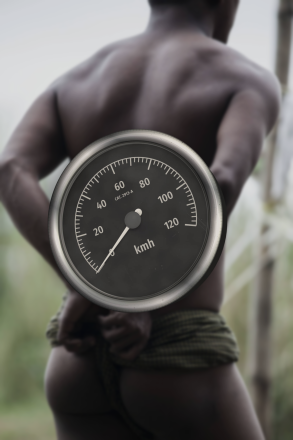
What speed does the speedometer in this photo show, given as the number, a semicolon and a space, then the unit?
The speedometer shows 0; km/h
